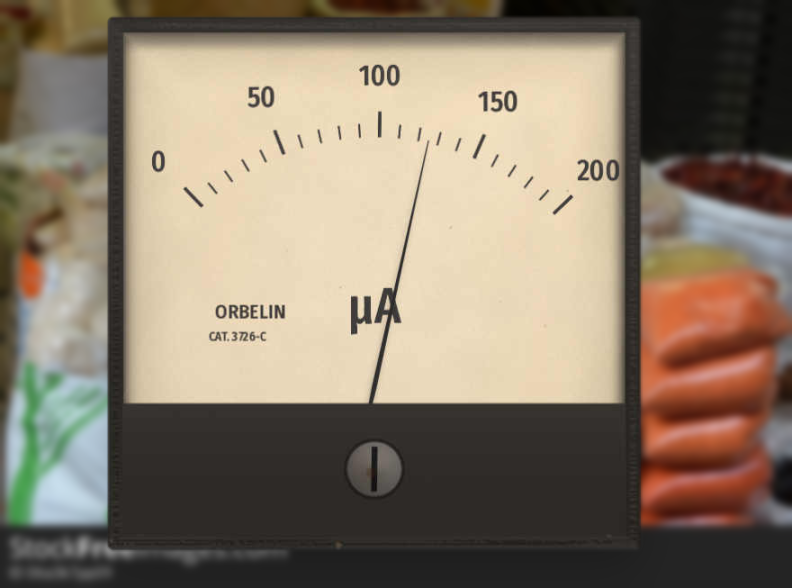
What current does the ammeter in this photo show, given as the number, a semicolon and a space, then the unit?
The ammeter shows 125; µA
